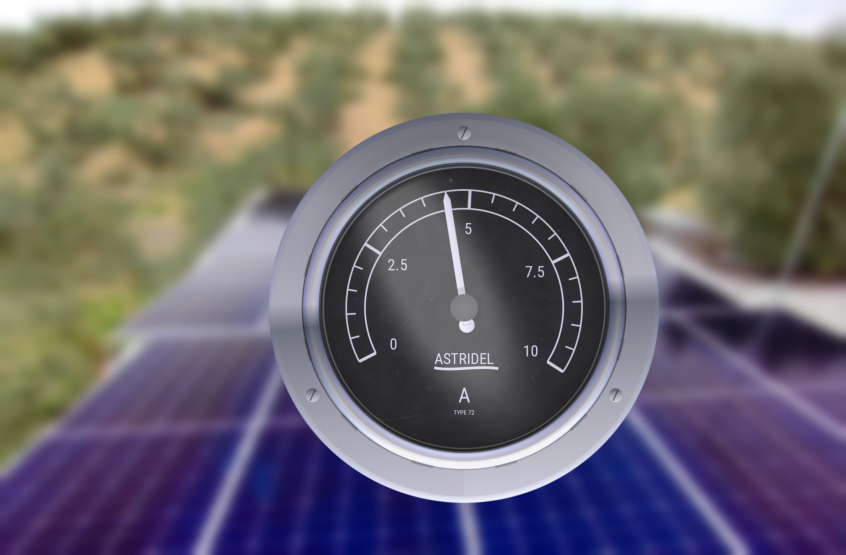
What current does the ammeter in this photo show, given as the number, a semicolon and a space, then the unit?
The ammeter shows 4.5; A
